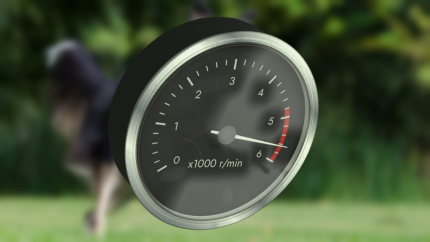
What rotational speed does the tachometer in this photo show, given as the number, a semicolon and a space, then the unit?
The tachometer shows 5600; rpm
